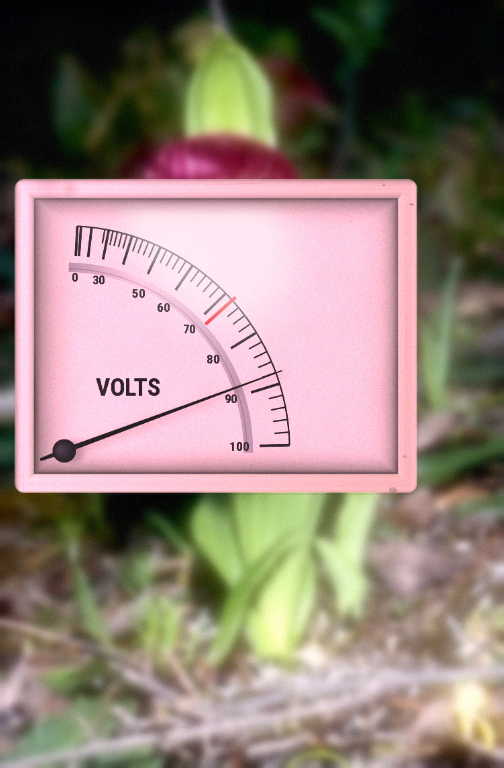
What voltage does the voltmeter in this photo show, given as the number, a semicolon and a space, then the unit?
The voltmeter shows 88; V
